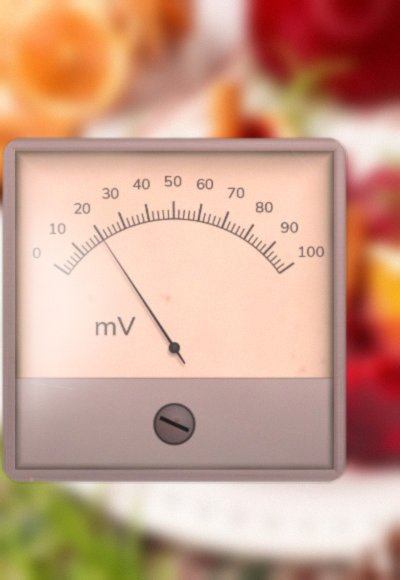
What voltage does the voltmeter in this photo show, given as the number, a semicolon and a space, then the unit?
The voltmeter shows 20; mV
